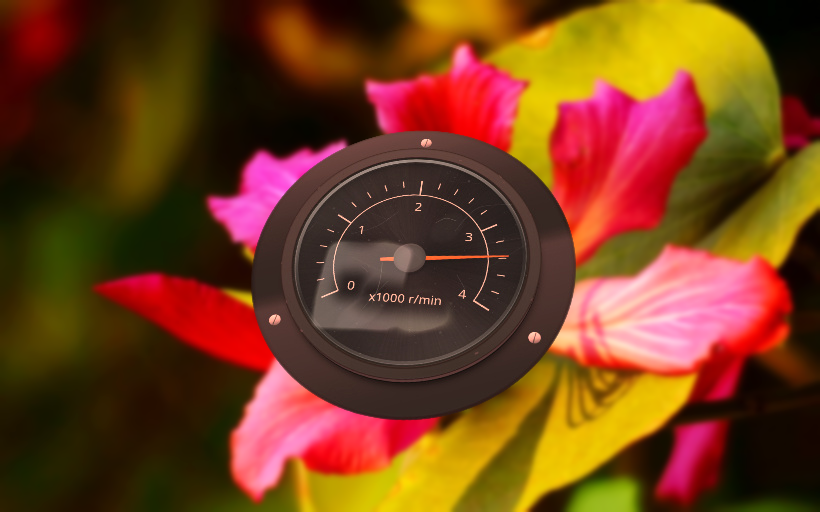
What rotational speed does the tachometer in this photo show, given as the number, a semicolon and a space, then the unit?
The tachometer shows 3400; rpm
